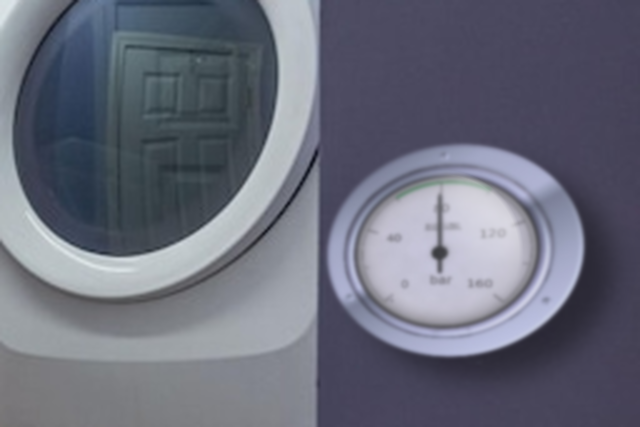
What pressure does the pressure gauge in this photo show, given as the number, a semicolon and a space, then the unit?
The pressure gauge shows 80; bar
